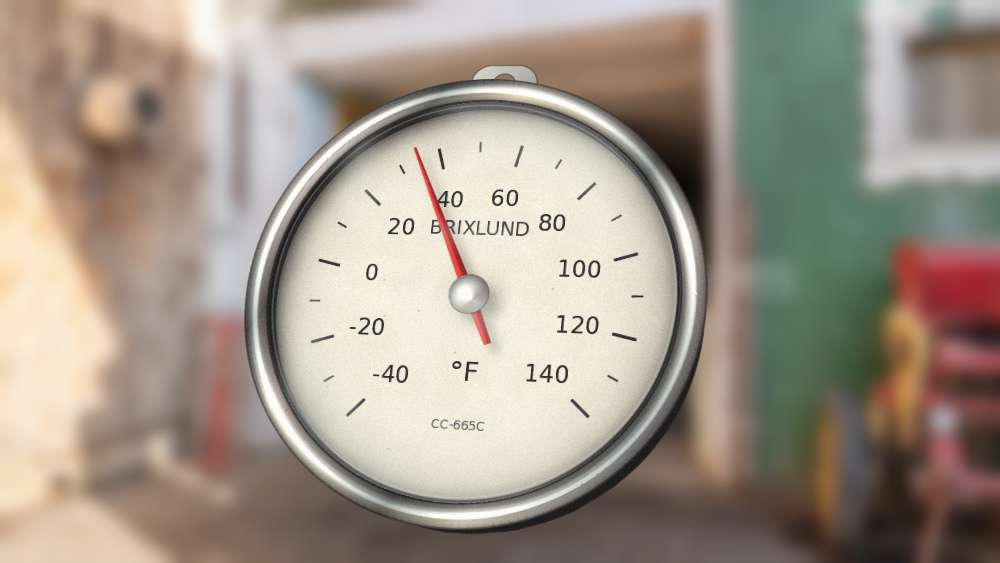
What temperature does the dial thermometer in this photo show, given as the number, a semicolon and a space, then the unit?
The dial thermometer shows 35; °F
